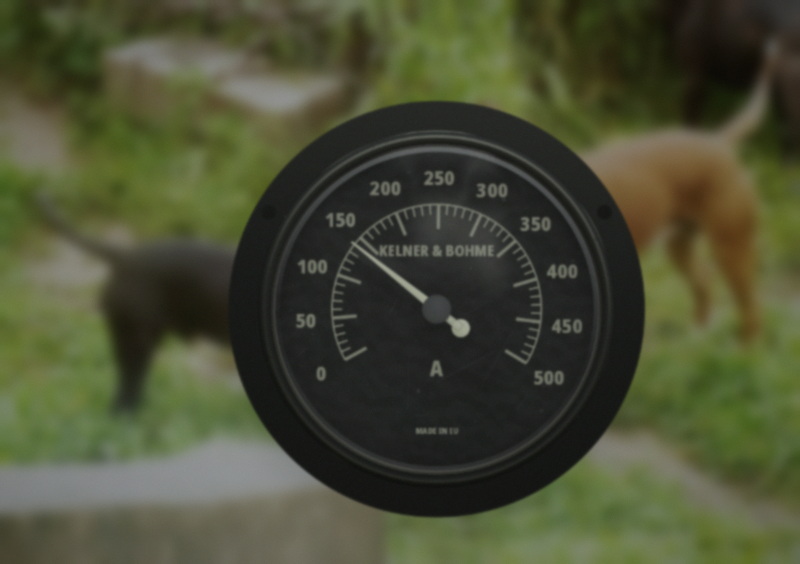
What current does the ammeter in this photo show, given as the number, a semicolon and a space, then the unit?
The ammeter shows 140; A
